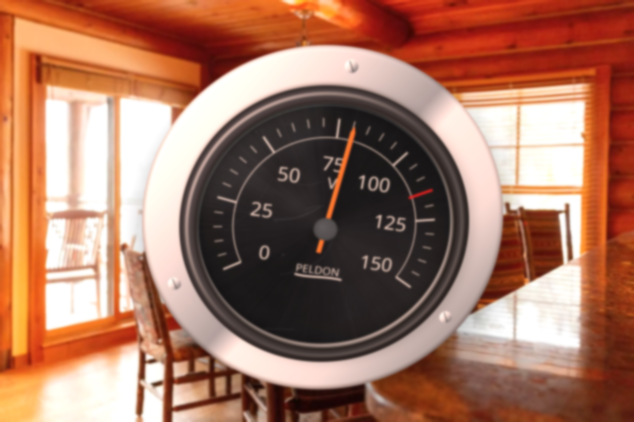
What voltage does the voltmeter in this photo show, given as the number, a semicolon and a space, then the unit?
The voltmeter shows 80; V
